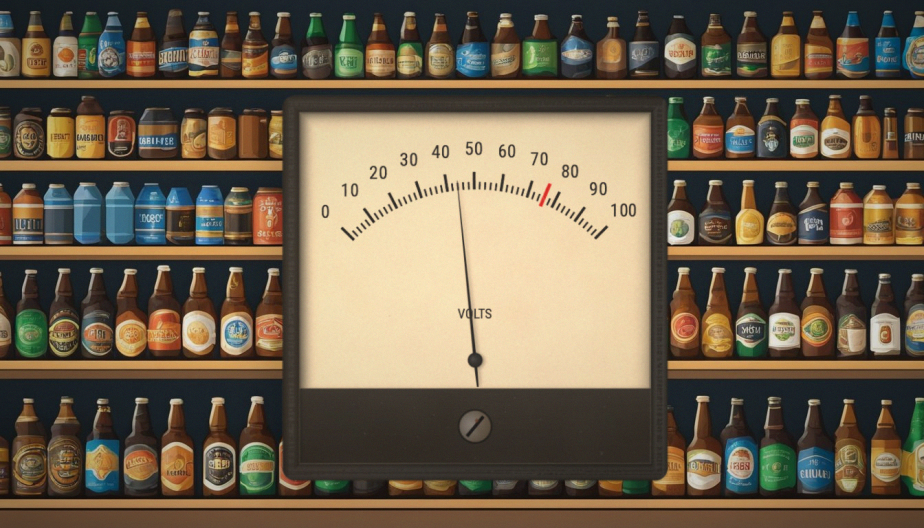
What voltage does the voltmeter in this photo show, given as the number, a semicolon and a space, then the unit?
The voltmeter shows 44; V
